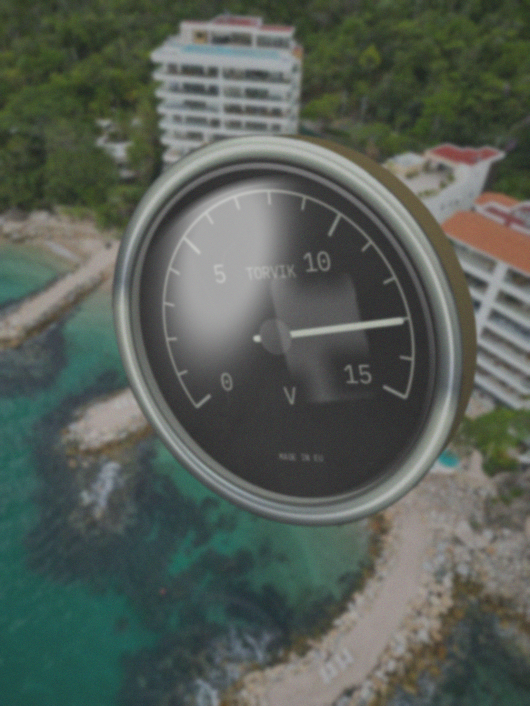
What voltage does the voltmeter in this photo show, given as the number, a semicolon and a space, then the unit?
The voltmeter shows 13; V
